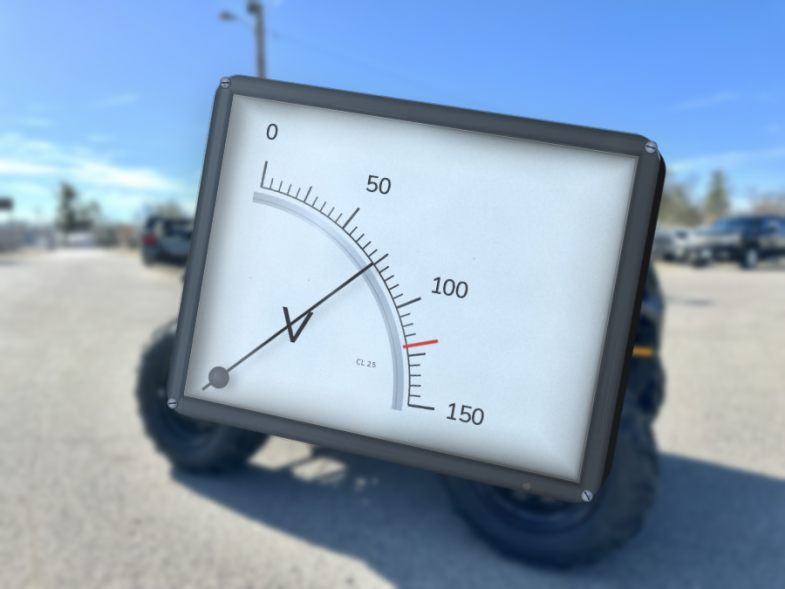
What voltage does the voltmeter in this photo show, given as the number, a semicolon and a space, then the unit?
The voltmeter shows 75; V
